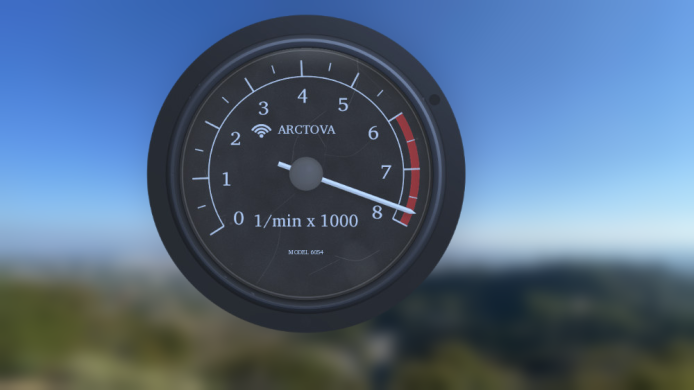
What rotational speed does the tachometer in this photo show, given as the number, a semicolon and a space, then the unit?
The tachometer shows 7750; rpm
